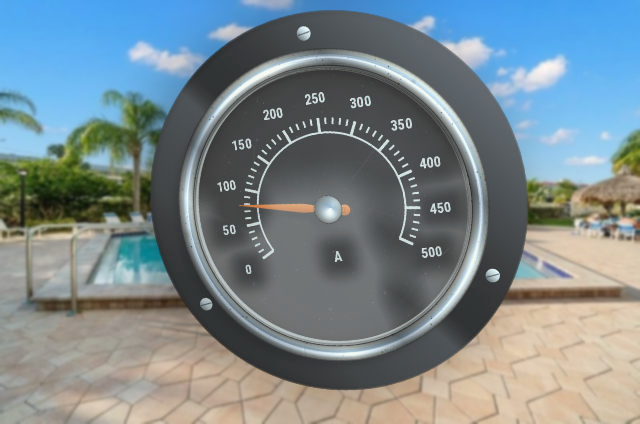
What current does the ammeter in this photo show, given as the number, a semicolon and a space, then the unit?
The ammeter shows 80; A
